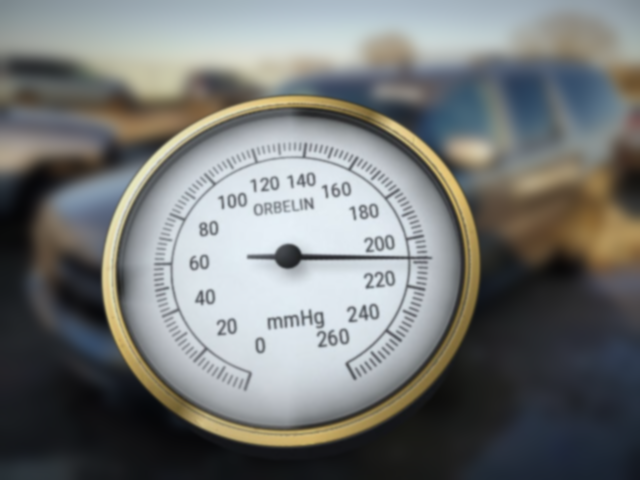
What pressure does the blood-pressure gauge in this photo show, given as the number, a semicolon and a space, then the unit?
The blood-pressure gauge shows 210; mmHg
